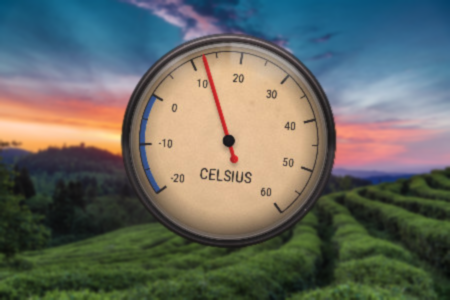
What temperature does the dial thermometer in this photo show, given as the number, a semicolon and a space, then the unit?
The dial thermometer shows 12.5; °C
